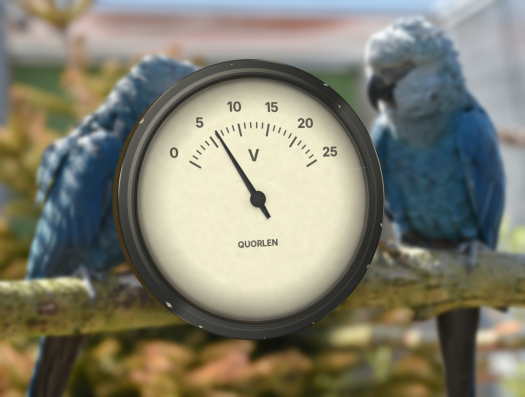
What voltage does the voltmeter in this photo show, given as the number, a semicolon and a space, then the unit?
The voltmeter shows 6; V
